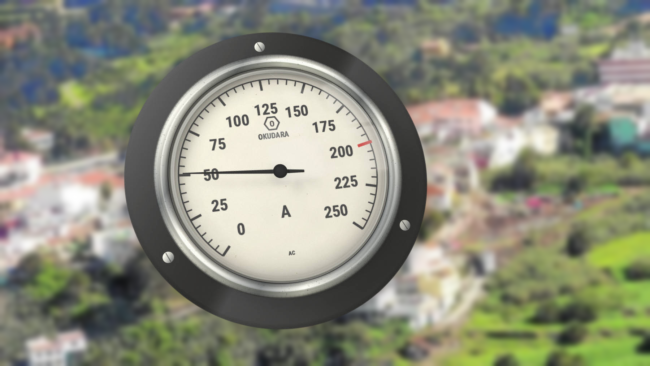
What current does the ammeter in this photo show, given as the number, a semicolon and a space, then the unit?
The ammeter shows 50; A
